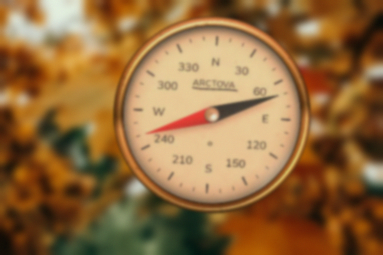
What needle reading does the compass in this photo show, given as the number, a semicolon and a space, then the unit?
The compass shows 250; °
